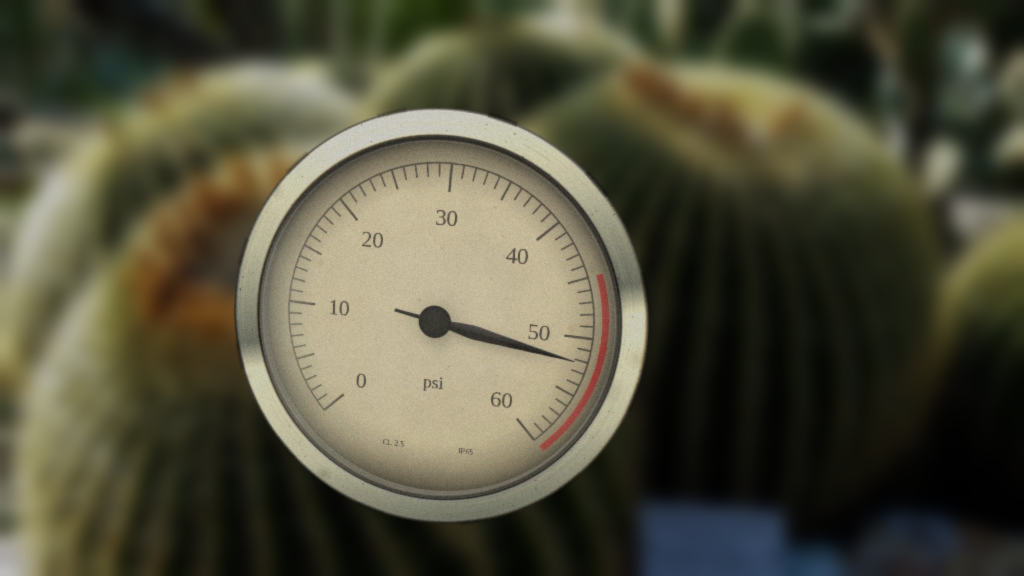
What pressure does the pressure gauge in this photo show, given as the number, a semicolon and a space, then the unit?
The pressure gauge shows 52; psi
